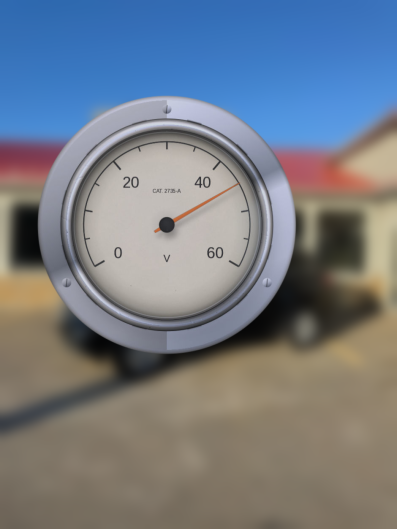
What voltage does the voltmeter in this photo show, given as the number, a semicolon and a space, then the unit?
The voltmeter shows 45; V
